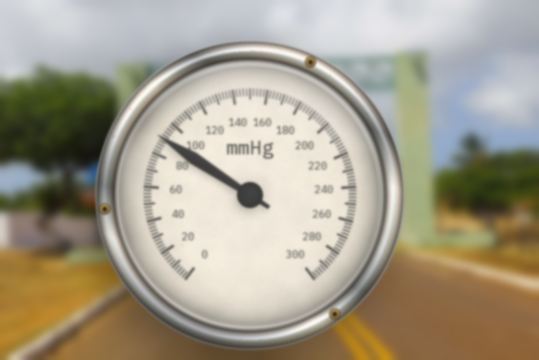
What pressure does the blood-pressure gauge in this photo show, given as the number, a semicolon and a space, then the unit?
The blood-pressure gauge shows 90; mmHg
